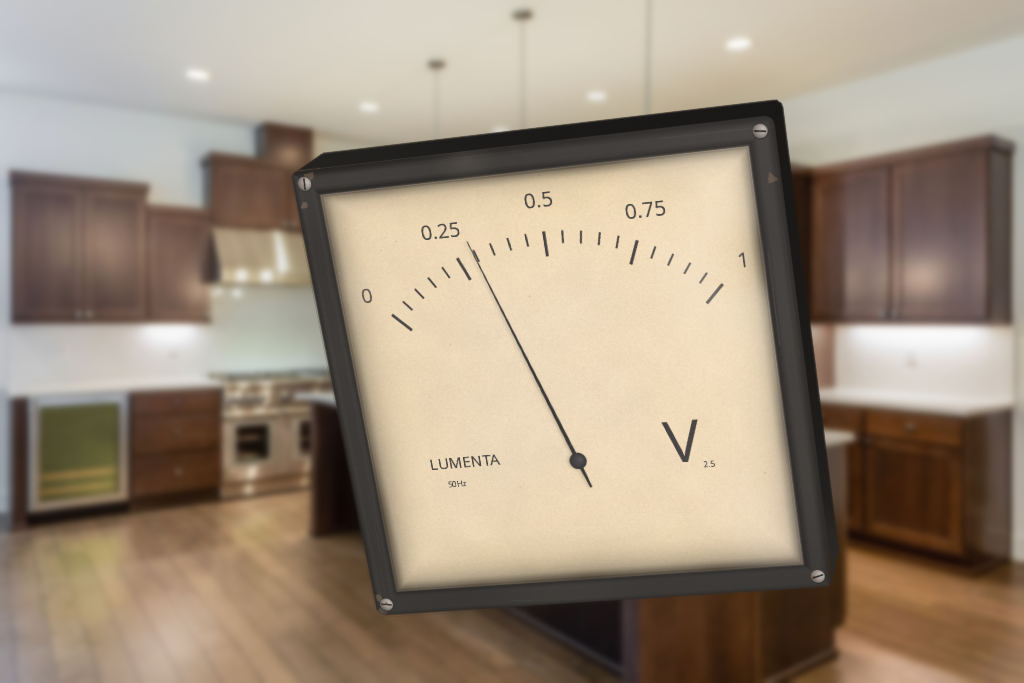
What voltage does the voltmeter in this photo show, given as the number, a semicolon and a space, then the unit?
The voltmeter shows 0.3; V
